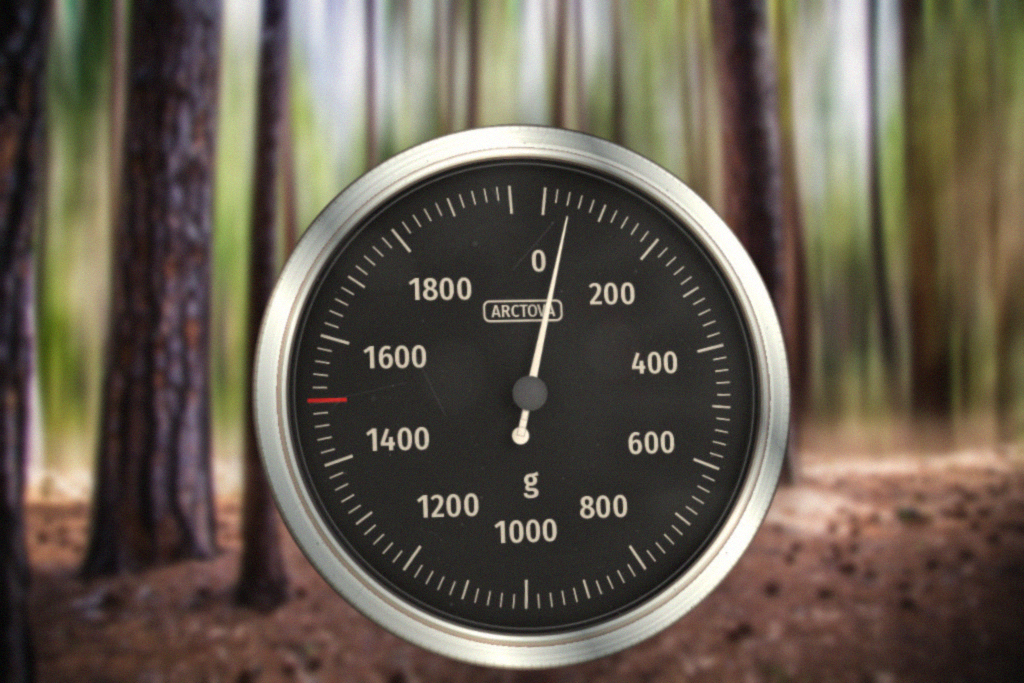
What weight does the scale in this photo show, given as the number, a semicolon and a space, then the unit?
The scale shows 40; g
